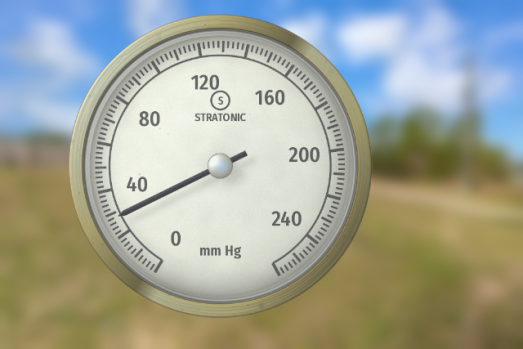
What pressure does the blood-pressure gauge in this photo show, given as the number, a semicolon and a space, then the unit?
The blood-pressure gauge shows 28; mmHg
